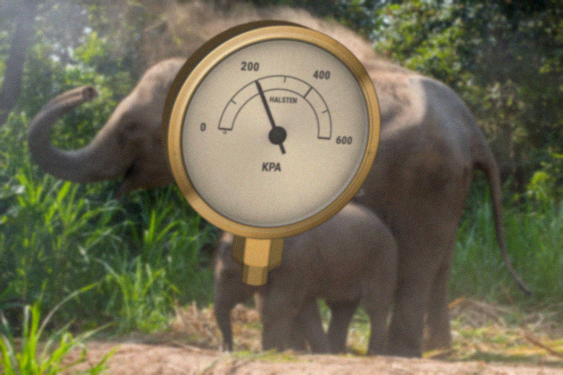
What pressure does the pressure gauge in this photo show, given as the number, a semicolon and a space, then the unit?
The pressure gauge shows 200; kPa
